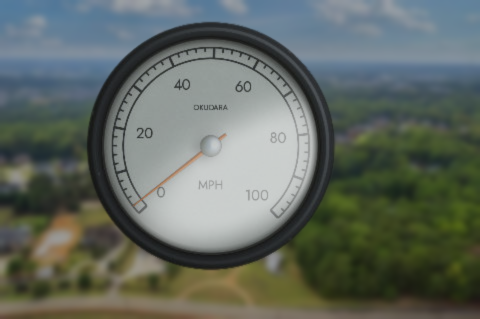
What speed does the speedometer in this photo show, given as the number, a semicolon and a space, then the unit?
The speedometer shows 2; mph
